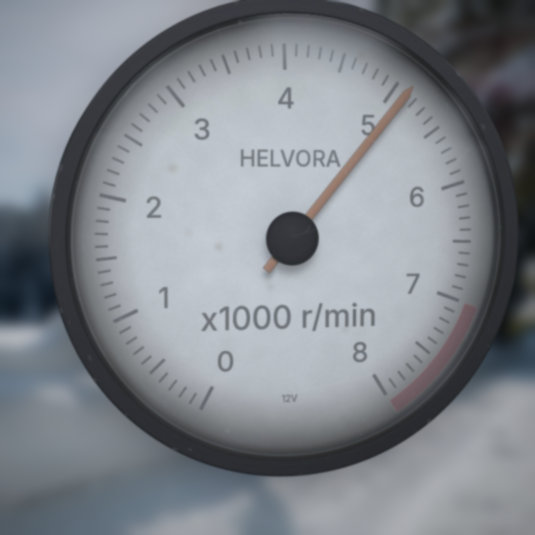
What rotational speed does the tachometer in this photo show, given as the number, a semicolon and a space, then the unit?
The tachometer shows 5100; rpm
